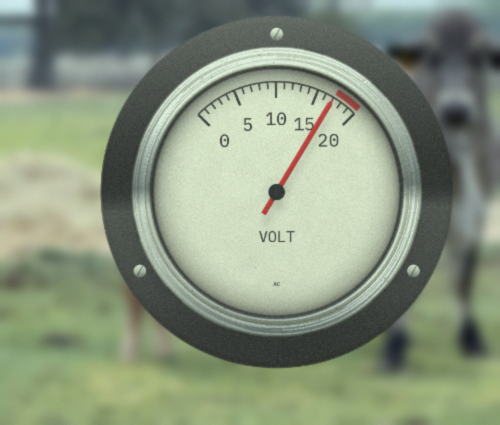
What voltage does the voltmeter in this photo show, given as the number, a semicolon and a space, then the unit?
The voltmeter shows 17; V
